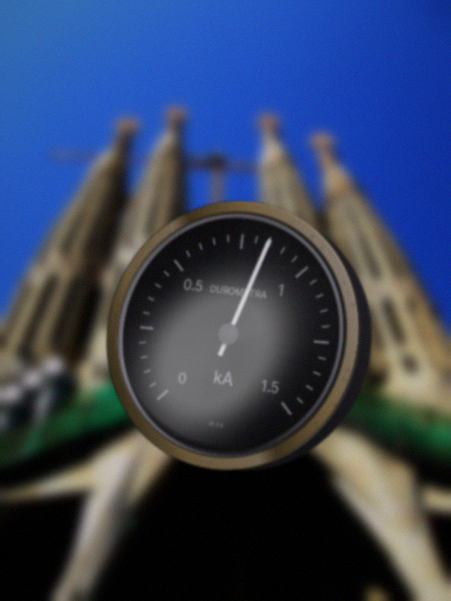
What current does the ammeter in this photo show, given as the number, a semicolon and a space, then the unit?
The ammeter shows 0.85; kA
